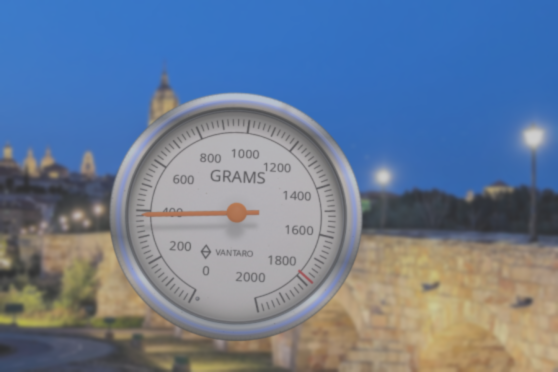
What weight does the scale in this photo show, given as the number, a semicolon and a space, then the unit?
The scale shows 380; g
